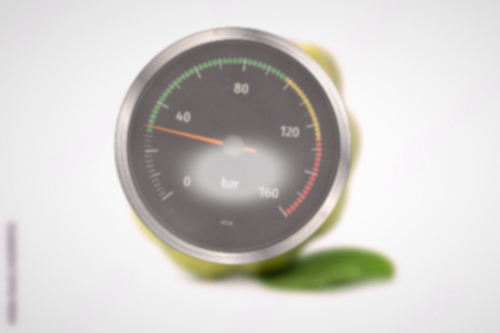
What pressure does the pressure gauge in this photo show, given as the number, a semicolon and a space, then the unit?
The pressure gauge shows 30; bar
